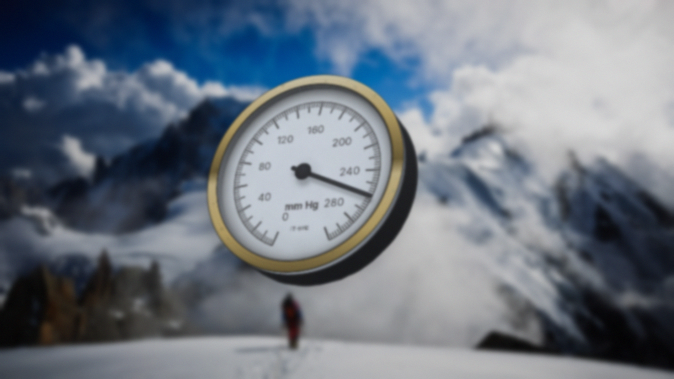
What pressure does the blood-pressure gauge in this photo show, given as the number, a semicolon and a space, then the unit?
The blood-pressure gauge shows 260; mmHg
